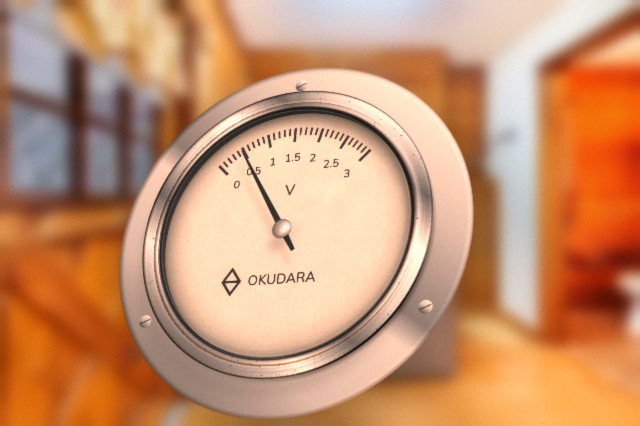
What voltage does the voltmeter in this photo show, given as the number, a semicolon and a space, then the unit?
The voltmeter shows 0.5; V
